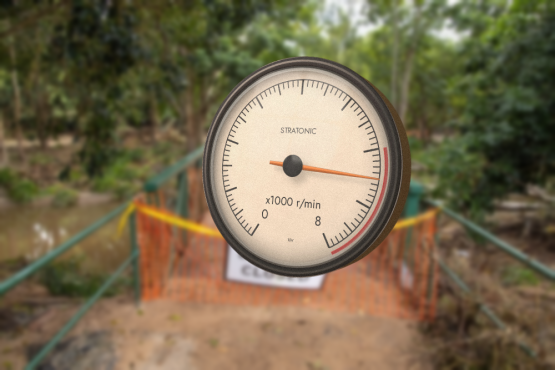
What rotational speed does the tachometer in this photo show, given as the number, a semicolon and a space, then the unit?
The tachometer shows 6500; rpm
